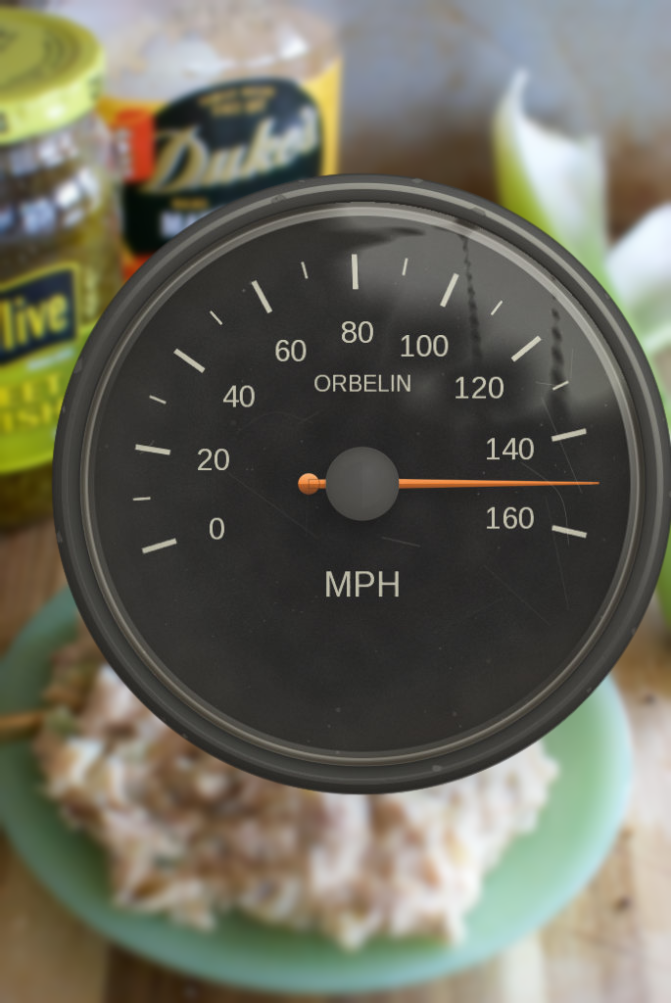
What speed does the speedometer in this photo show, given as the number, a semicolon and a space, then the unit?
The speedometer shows 150; mph
